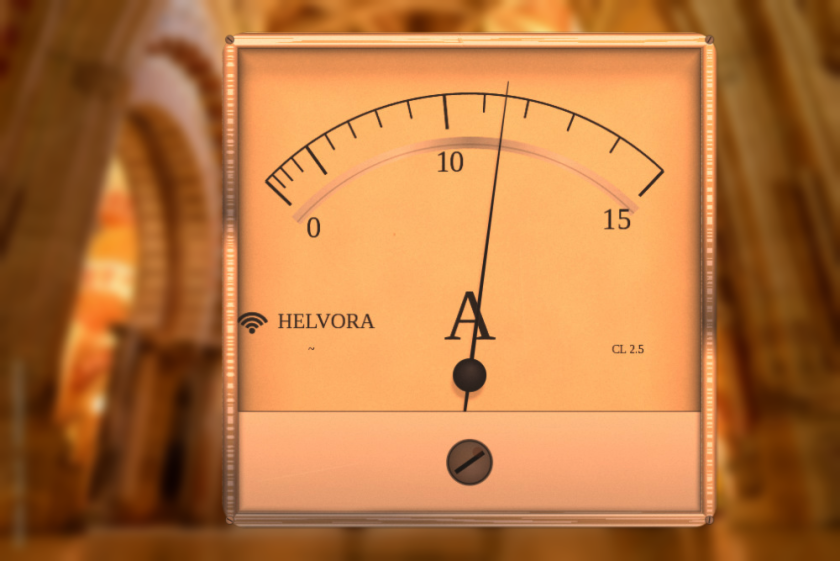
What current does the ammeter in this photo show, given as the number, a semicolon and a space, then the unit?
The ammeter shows 11.5; A
